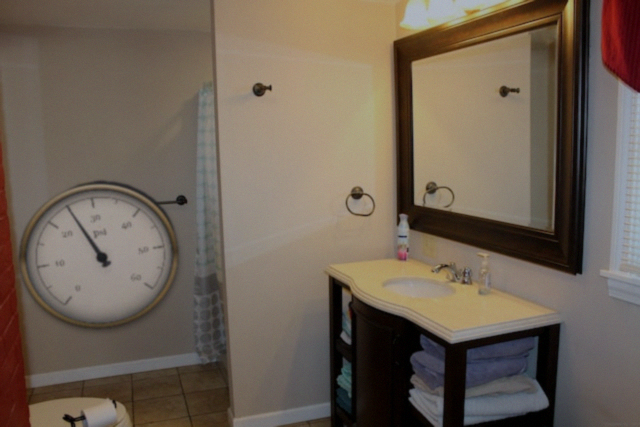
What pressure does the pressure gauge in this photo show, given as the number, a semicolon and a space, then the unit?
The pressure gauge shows 25; psi
